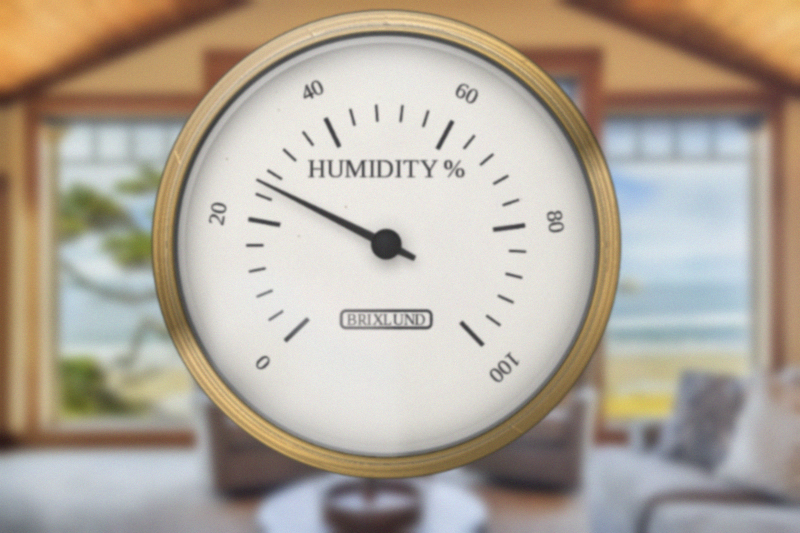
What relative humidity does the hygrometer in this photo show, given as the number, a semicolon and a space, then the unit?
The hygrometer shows 26; %
